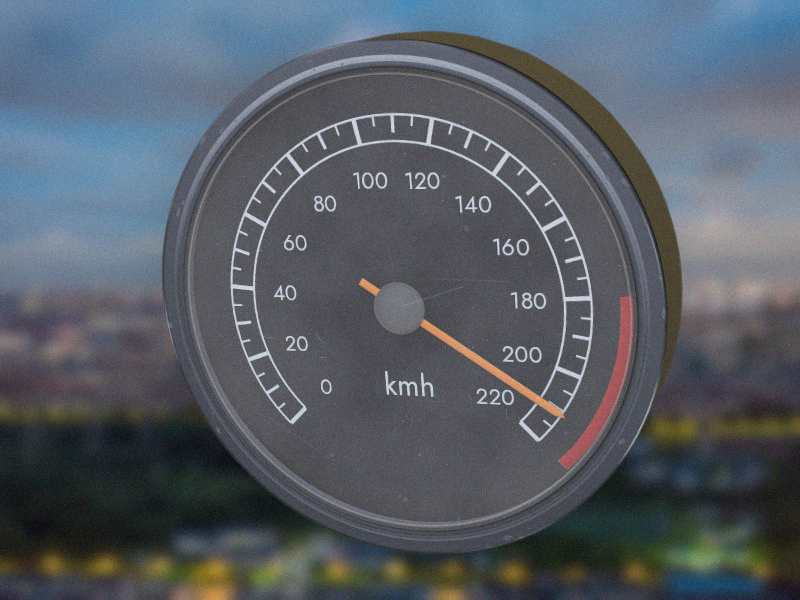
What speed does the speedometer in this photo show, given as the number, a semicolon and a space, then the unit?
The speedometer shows 210; km/h
